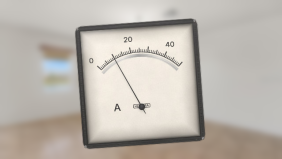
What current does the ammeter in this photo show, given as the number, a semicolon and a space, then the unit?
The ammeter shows 10; A
